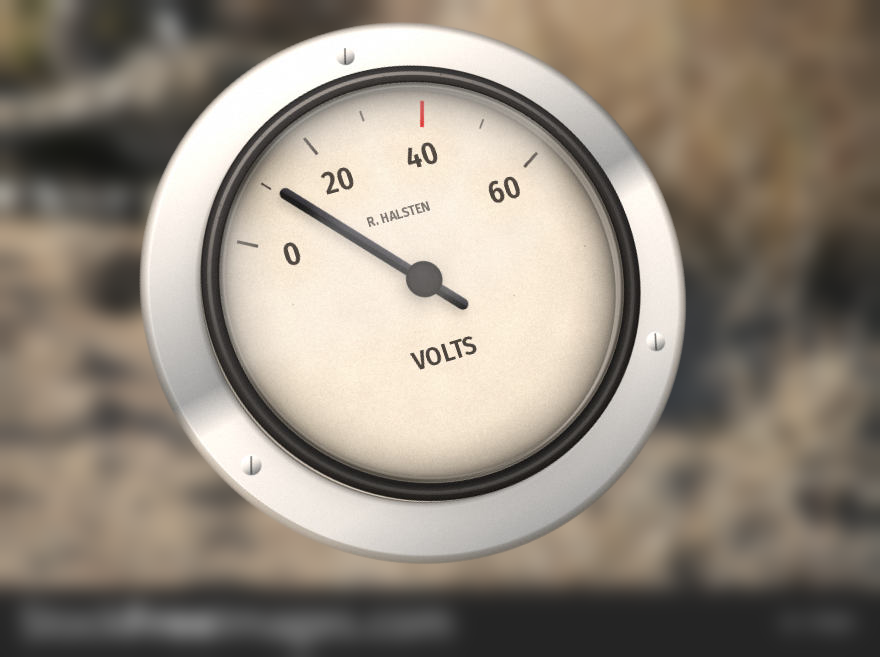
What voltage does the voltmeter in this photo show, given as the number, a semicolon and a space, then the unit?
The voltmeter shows 10; V
